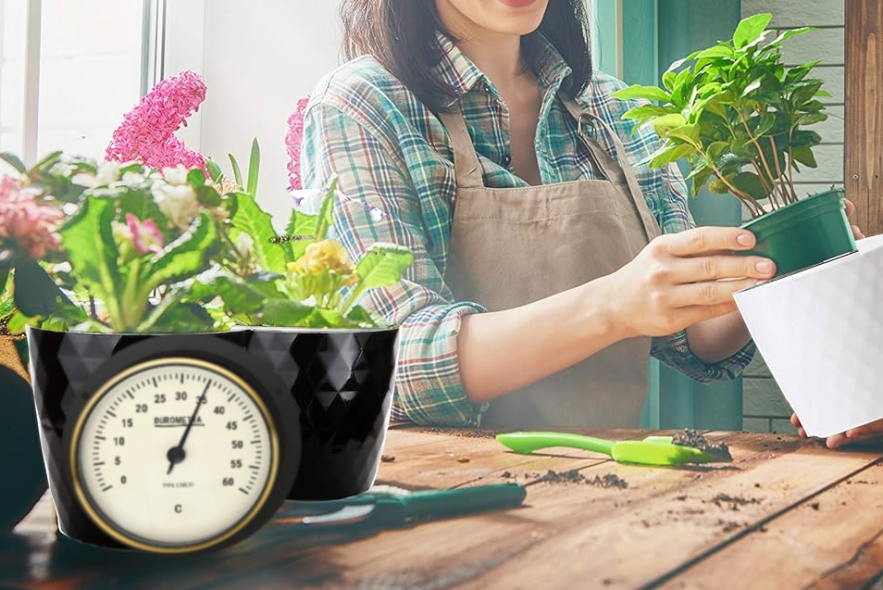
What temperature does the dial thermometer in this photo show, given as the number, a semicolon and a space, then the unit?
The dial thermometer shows 35; °C
